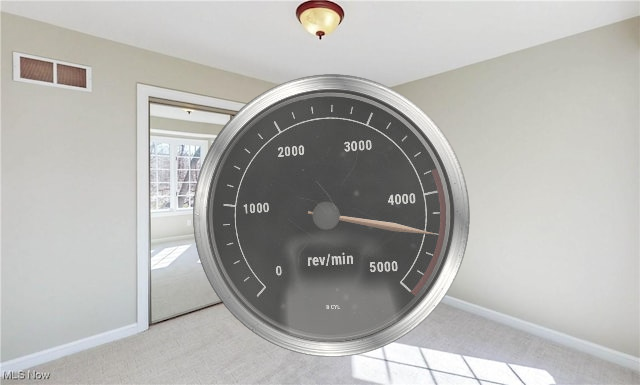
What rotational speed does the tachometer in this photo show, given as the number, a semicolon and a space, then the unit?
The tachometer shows 4400; rpm
